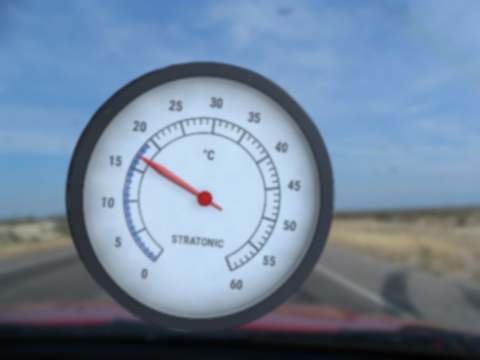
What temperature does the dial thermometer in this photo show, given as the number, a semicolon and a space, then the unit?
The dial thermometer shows 17; °C
